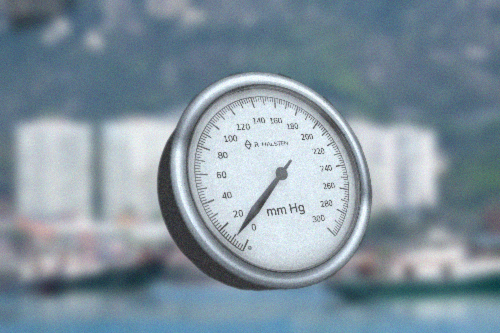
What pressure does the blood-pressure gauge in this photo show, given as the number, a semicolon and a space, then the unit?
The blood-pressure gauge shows 10; mmHg
